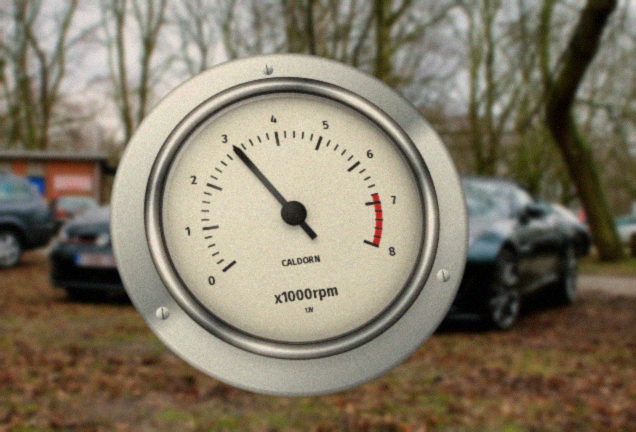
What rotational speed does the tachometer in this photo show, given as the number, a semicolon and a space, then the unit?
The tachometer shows 3000; rpm
